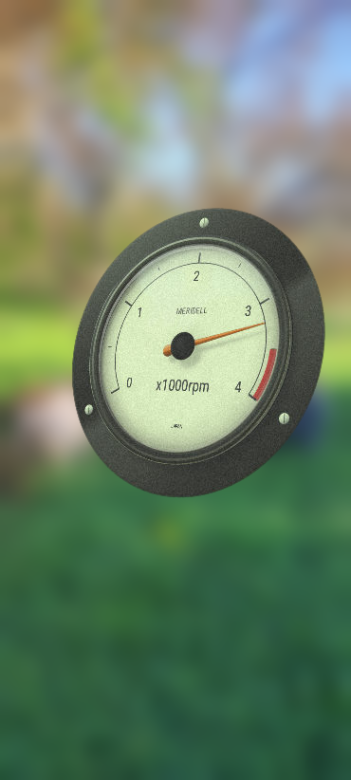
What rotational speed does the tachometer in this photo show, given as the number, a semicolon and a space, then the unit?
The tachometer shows 3250; rpm
